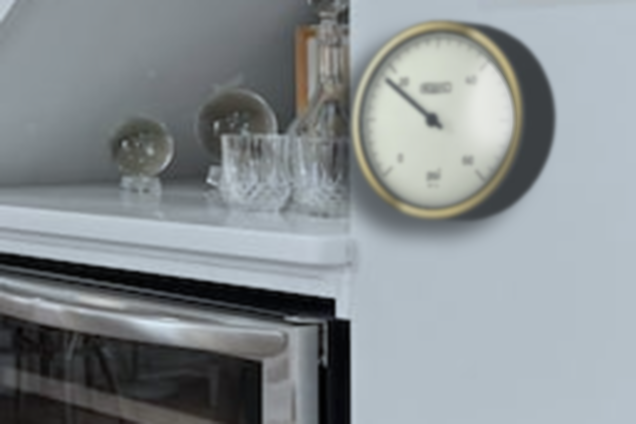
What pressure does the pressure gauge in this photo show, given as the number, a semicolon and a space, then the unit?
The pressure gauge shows 18; psi
